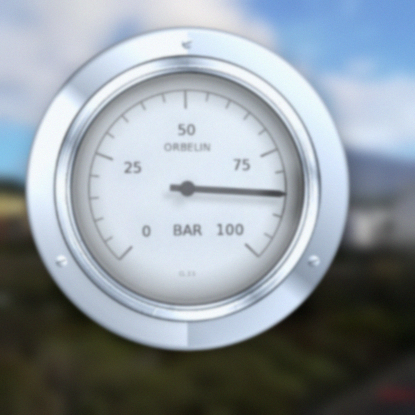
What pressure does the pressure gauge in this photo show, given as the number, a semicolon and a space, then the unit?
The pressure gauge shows 85; bar
